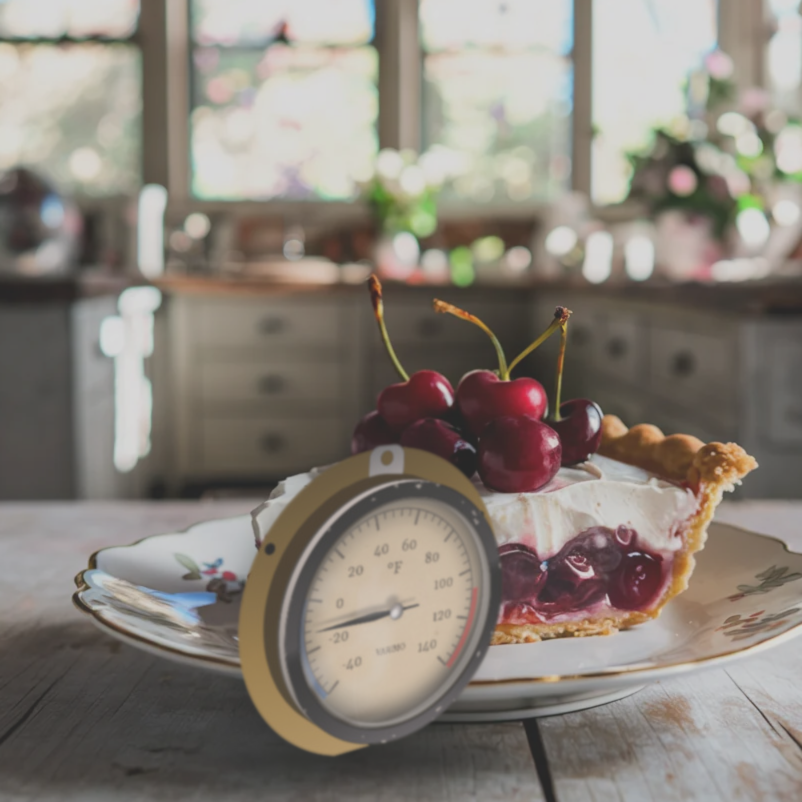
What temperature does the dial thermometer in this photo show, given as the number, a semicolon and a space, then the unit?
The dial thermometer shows -12; °F
